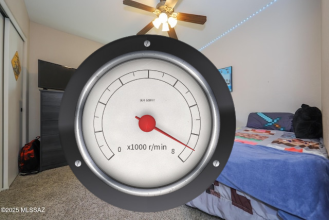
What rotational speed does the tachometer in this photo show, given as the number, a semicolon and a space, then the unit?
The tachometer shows 7500; rpm
